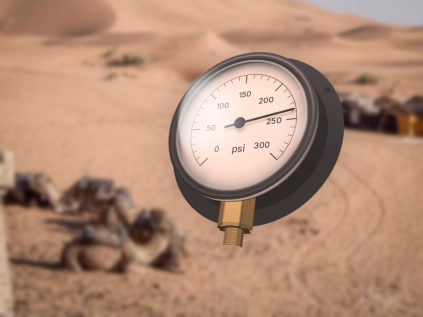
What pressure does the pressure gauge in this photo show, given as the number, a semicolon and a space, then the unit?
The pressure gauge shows 240; psi
